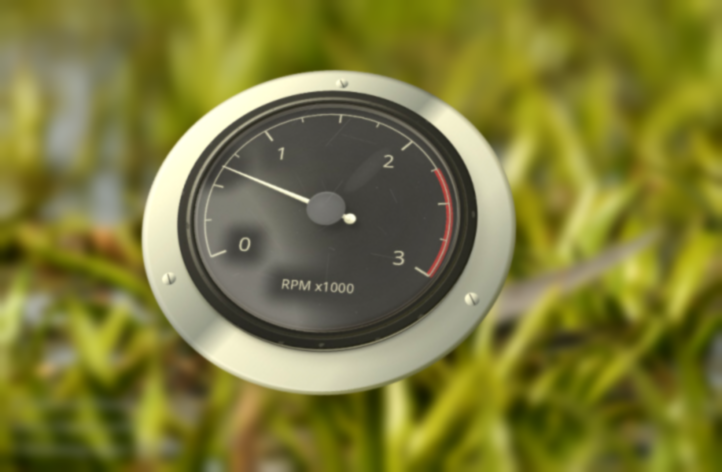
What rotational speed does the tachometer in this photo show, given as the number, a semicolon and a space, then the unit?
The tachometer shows 625; rpm
